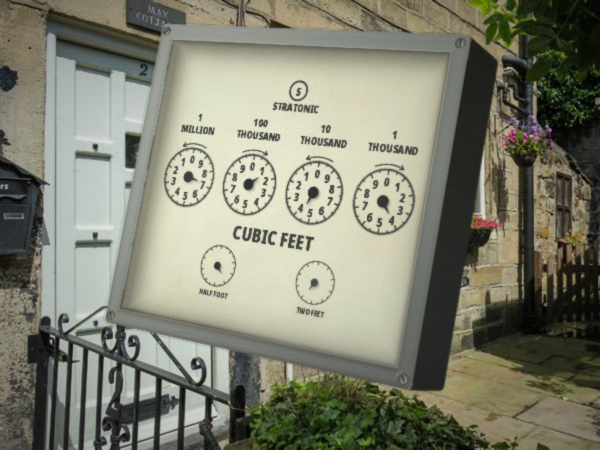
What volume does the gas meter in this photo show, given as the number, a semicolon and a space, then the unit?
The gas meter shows 714400; ft³
